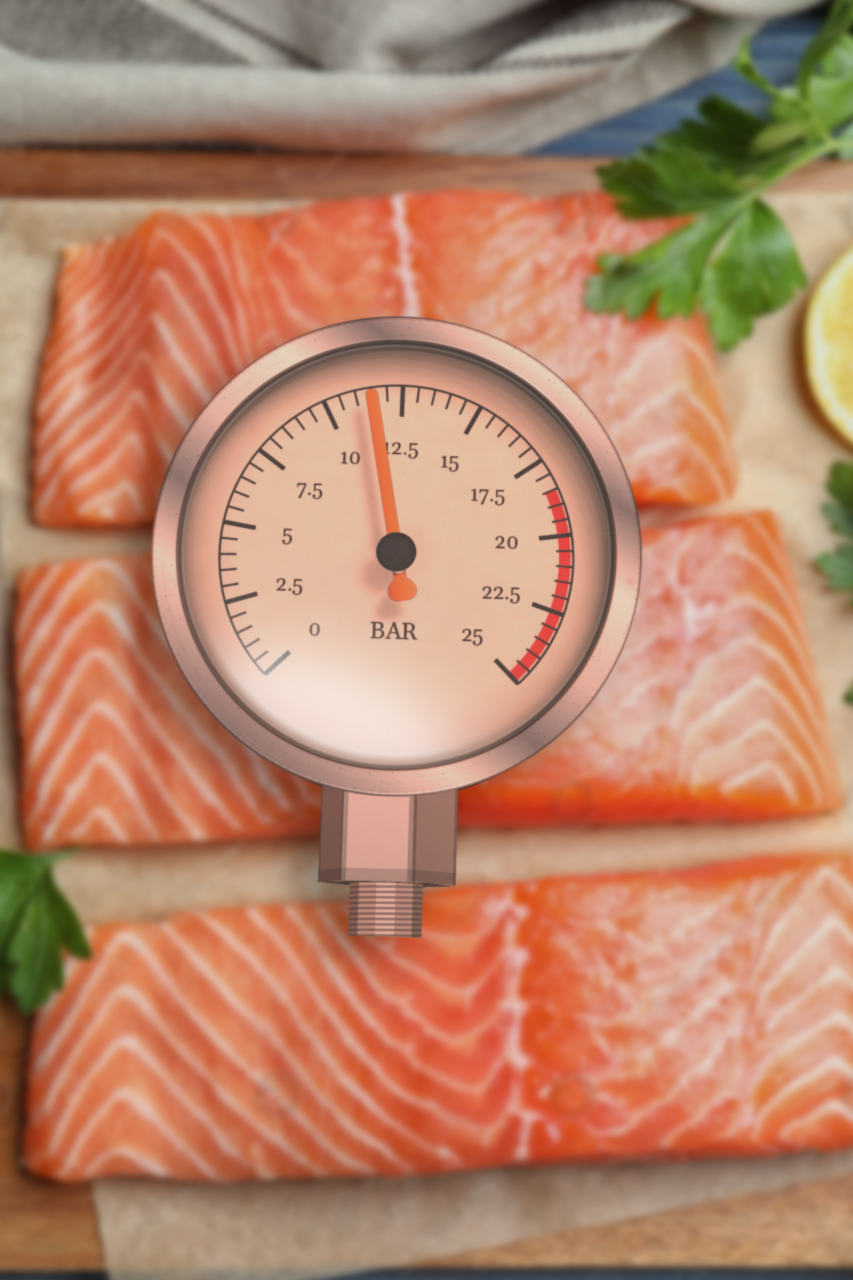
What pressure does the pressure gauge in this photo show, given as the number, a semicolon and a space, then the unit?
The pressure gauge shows 11.5; bar
